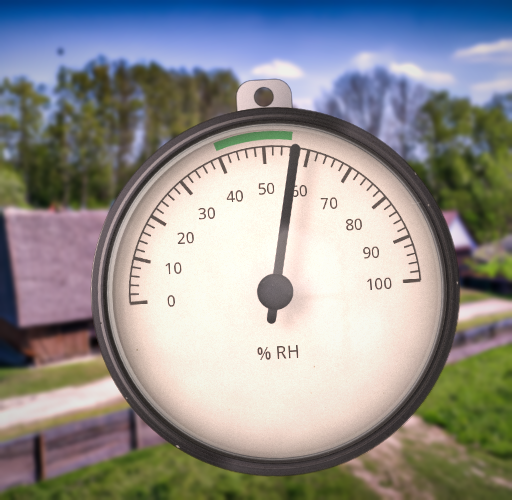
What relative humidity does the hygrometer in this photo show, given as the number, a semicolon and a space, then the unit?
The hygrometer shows 57; %
